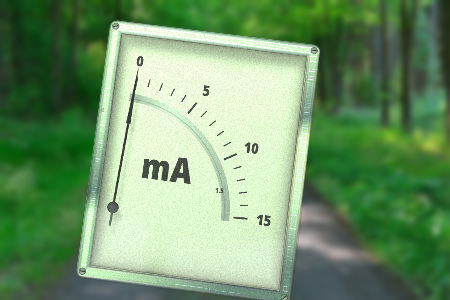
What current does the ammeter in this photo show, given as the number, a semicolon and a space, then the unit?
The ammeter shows 0; mA
